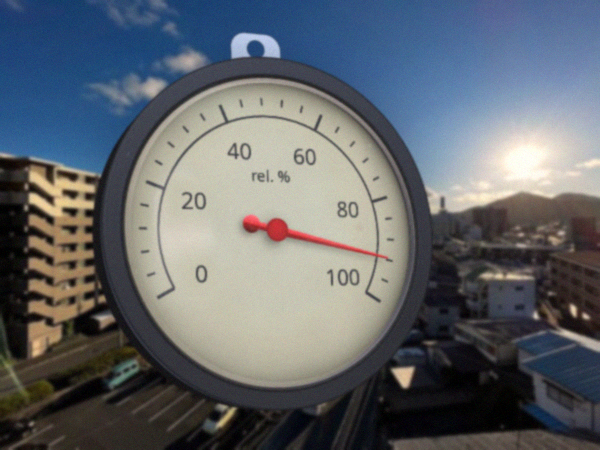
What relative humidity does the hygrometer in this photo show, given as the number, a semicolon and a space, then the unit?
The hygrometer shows 92; %
